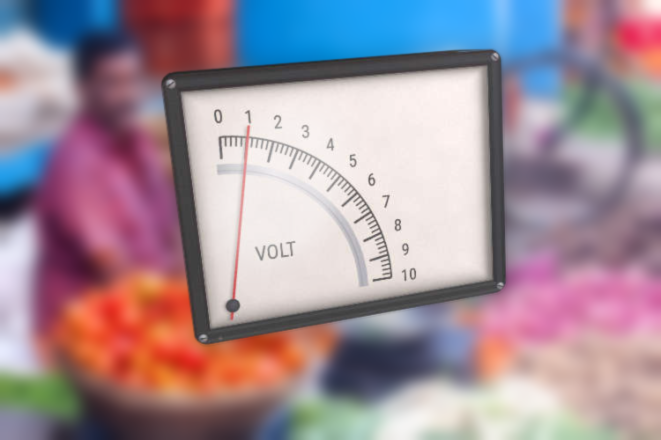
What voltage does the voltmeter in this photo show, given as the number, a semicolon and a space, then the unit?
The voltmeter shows 1; V
